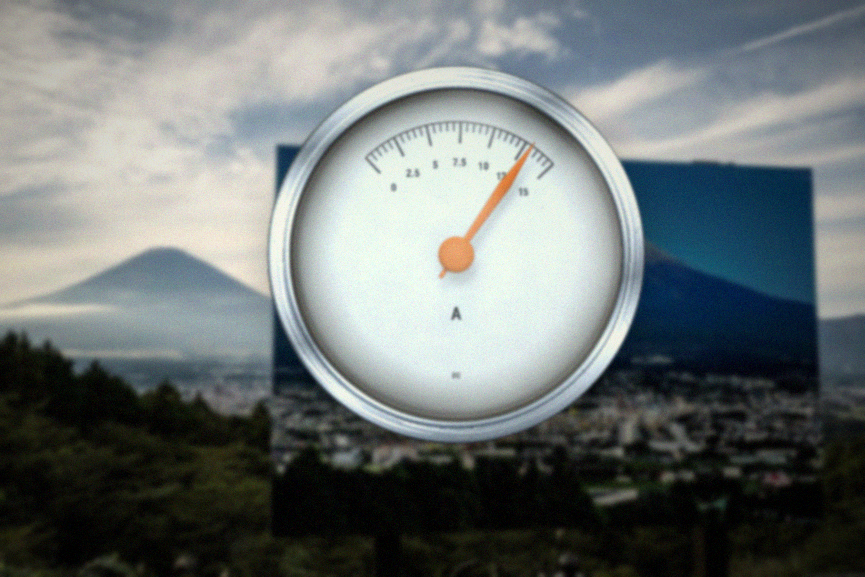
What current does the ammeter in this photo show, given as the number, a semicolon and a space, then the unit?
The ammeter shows 13; A
